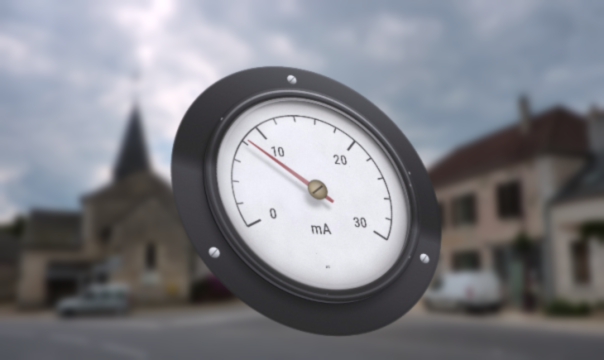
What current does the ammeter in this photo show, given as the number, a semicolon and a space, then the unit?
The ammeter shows 8; mA
